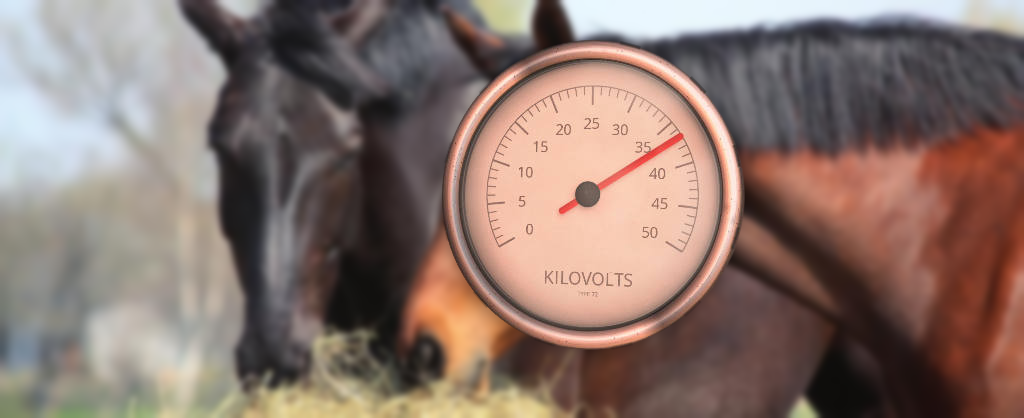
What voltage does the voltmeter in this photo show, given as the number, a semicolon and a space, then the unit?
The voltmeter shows 37; kV
